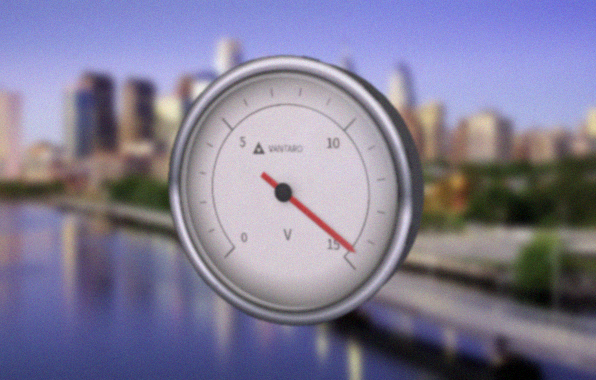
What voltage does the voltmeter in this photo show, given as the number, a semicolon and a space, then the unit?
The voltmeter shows 14.5; V
